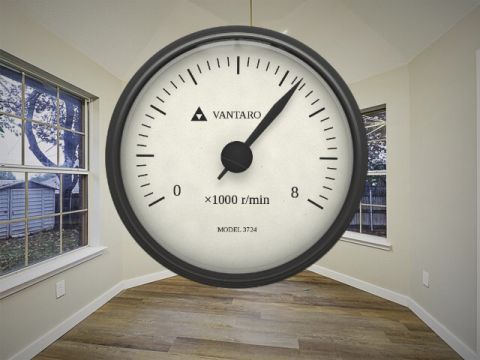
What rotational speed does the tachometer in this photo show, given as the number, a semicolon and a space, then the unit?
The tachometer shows 5300; rpm
